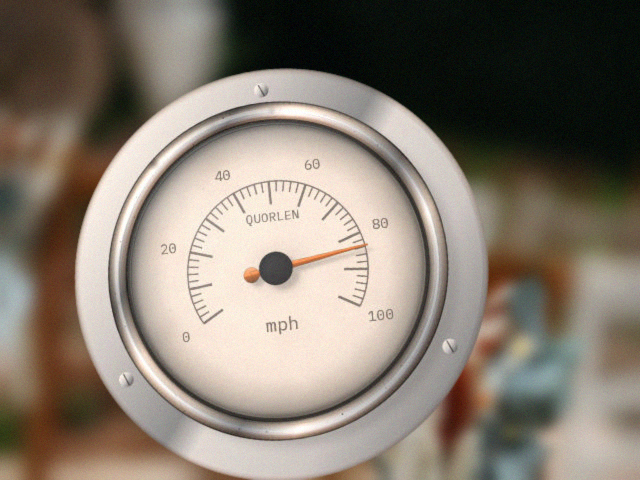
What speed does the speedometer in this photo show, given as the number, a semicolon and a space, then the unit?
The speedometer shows 84; mph
